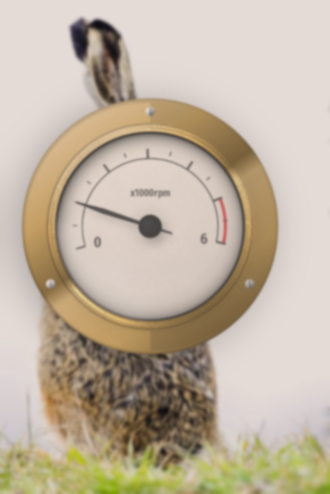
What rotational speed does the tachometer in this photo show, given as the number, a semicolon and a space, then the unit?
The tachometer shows 1000; rpm
